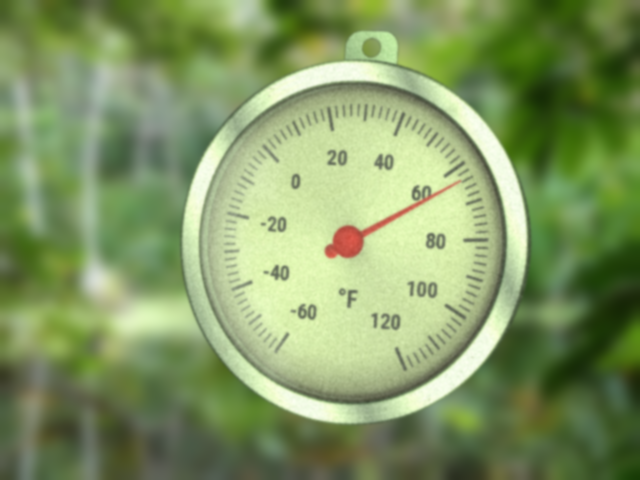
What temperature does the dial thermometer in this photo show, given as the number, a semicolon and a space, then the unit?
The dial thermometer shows 64; °F
